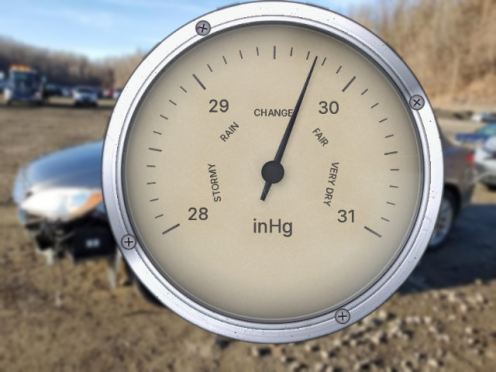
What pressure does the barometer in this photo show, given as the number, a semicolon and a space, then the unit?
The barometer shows 29.75; inHg
